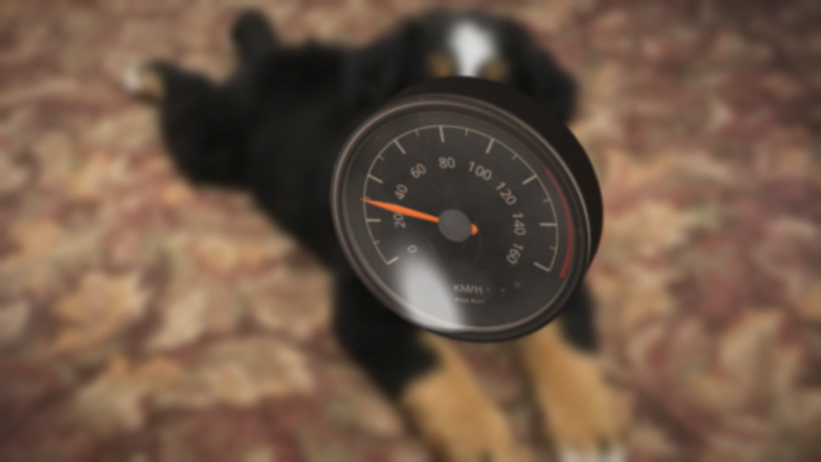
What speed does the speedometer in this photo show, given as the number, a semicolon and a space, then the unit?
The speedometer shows 30; km/h
